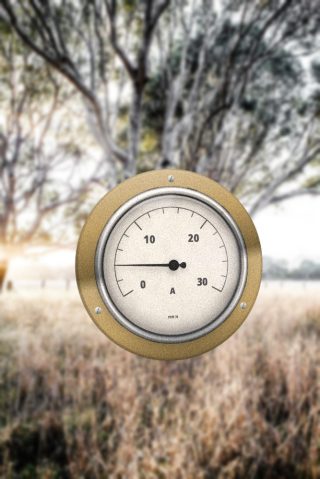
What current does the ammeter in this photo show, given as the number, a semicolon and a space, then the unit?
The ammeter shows 4; A
